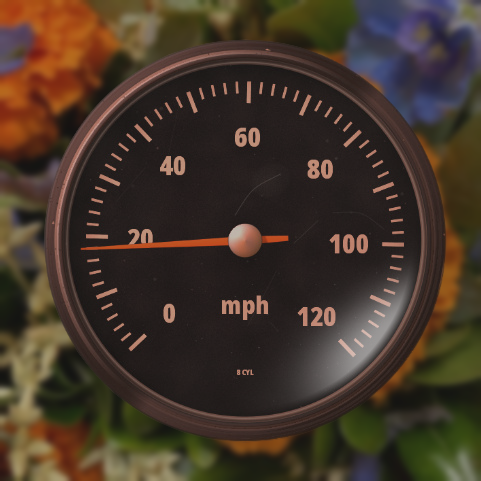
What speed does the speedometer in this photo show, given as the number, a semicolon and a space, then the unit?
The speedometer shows 18; mph
